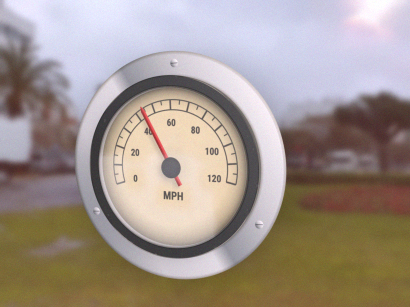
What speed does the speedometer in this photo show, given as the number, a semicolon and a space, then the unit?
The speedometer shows 45; mph
